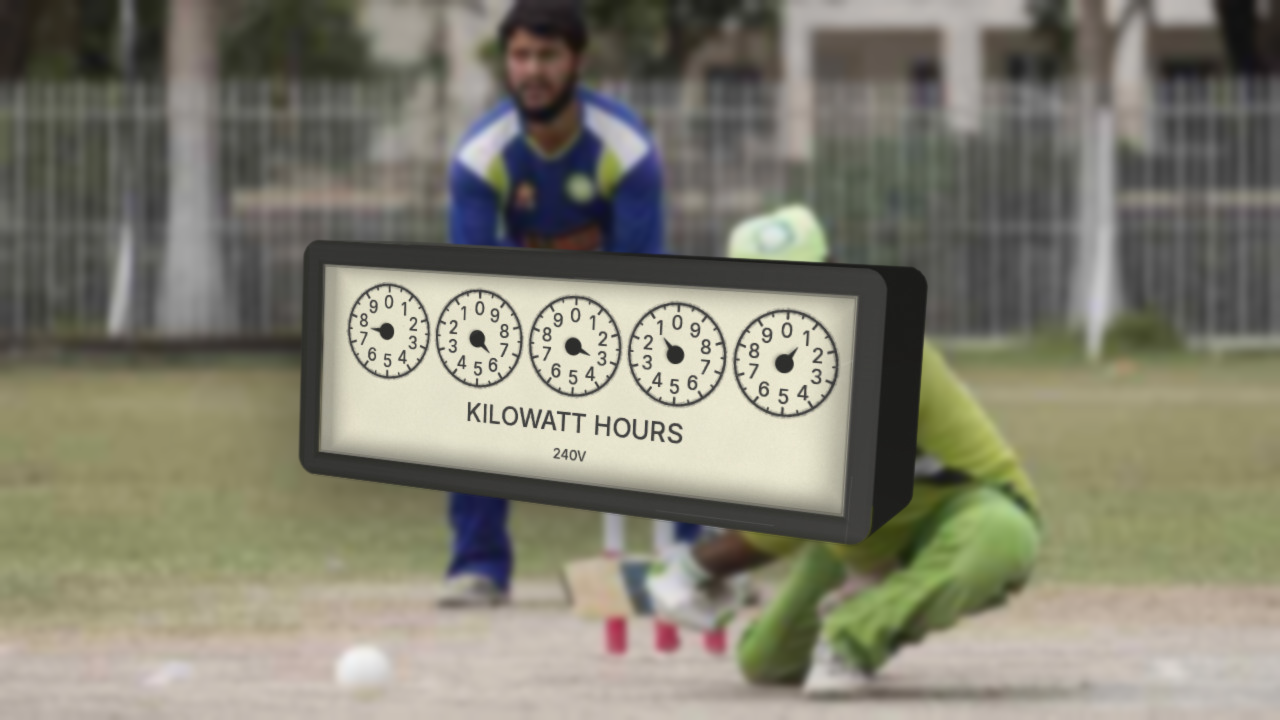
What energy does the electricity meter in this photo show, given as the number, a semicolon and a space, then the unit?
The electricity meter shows 76311; kWh
